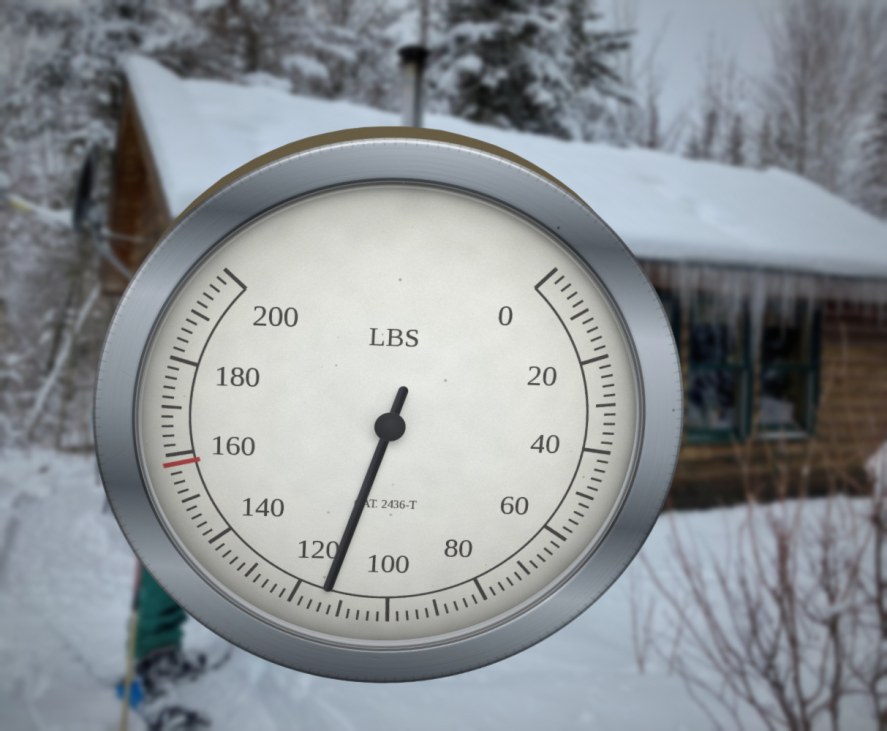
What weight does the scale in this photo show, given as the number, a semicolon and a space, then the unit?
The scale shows 114; lb
